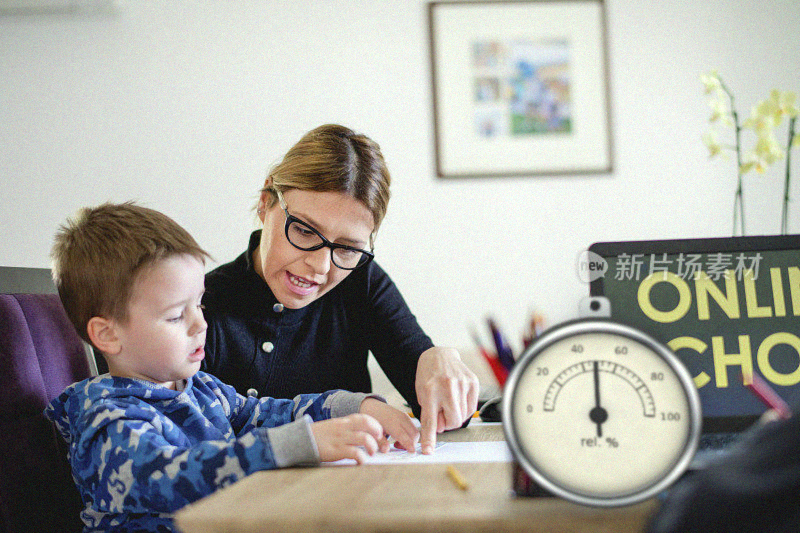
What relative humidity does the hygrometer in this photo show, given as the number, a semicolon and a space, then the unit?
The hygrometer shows 48; %
